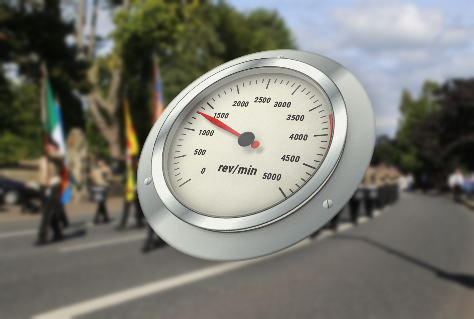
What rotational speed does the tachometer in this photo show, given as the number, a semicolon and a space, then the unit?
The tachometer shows 1300; rpm
